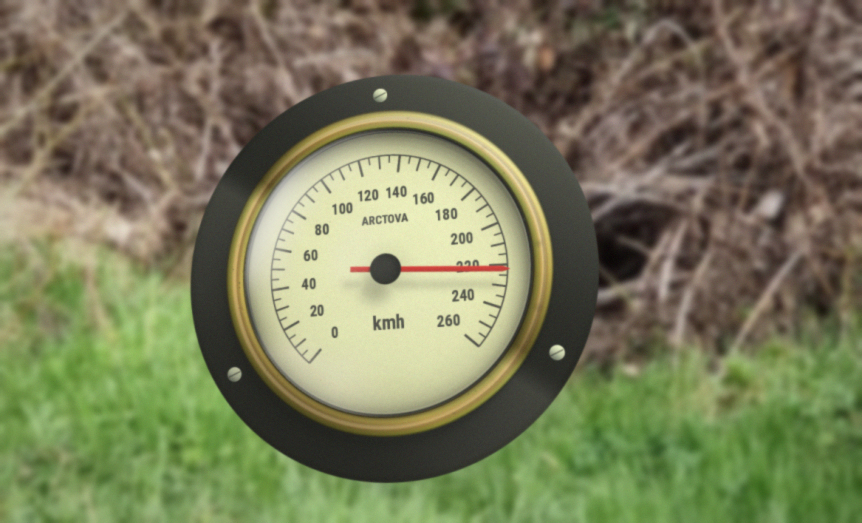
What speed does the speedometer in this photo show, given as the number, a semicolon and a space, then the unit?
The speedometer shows 222.5; km/h
